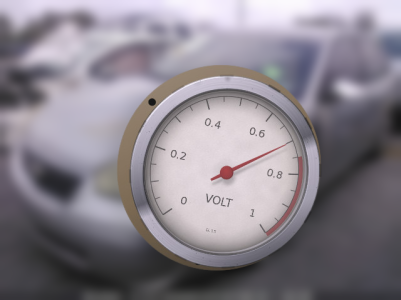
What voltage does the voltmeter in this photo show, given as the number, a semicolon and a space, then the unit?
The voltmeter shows 0.7; V
